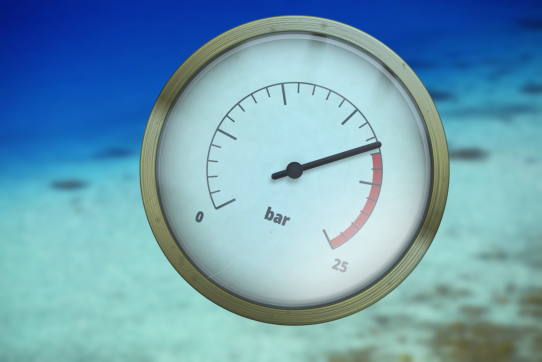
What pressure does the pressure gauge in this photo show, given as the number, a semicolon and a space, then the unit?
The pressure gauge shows 17.5; bar
